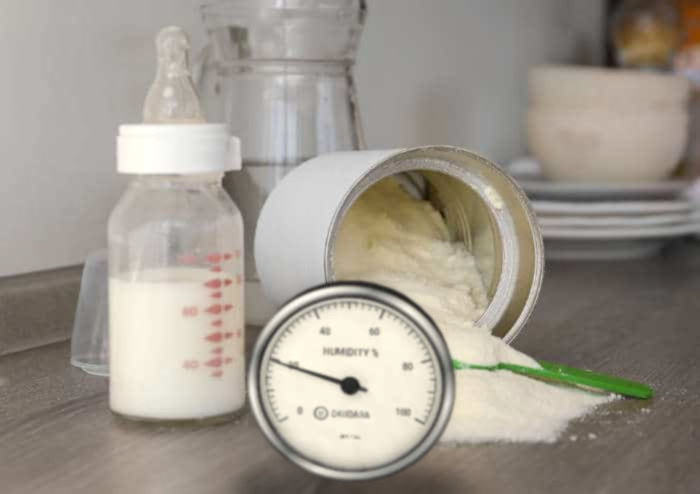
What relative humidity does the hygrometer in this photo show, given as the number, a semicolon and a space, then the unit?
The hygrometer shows 20; %
